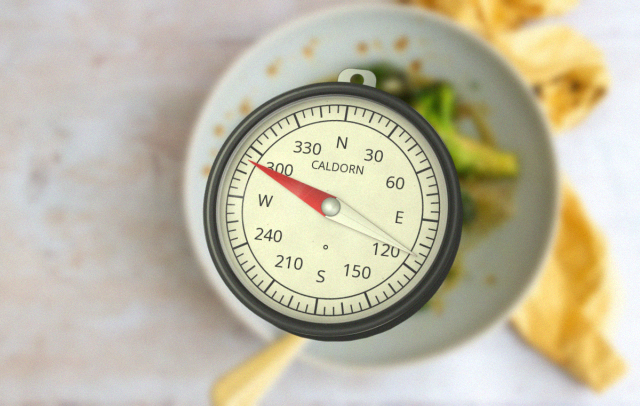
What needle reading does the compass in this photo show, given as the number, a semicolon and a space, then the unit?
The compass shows 292.5; °
